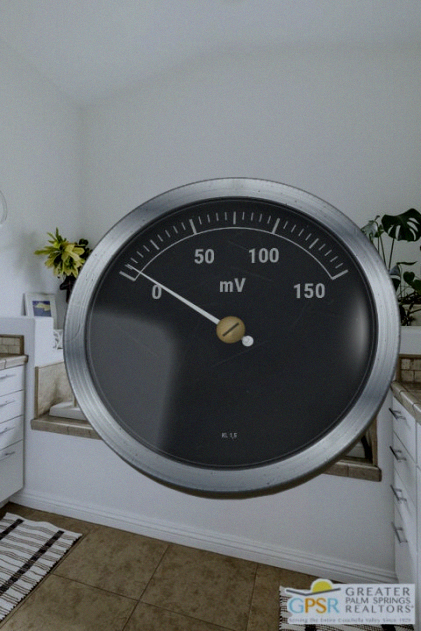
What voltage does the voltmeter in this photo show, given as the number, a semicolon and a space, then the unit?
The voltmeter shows 5; mV
